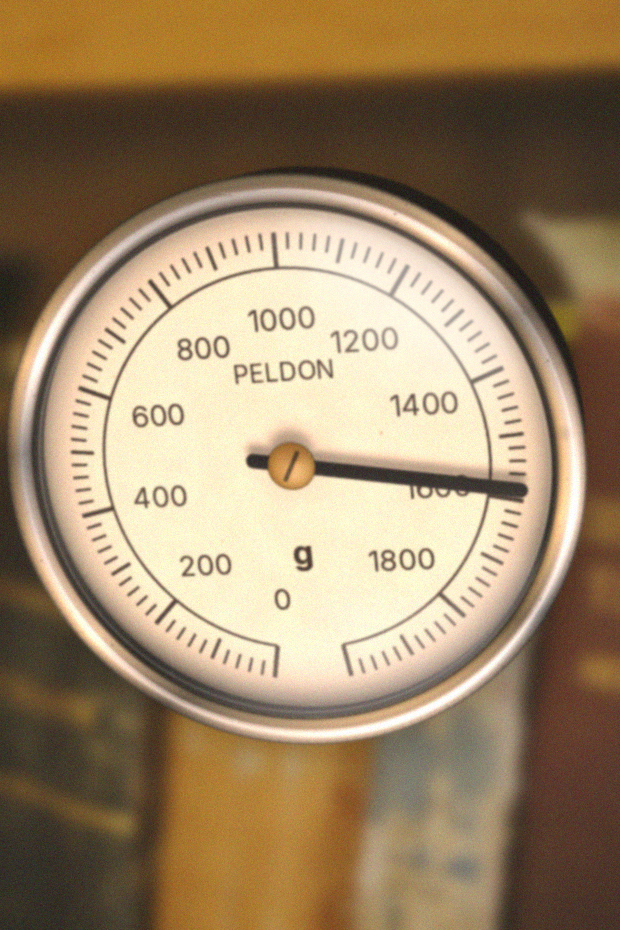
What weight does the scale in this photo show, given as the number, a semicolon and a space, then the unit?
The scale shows 1580; g
